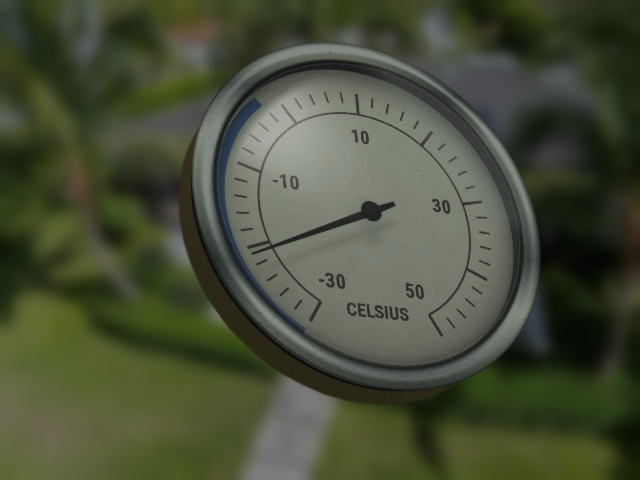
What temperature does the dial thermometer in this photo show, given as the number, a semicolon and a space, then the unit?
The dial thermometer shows -21; °C
